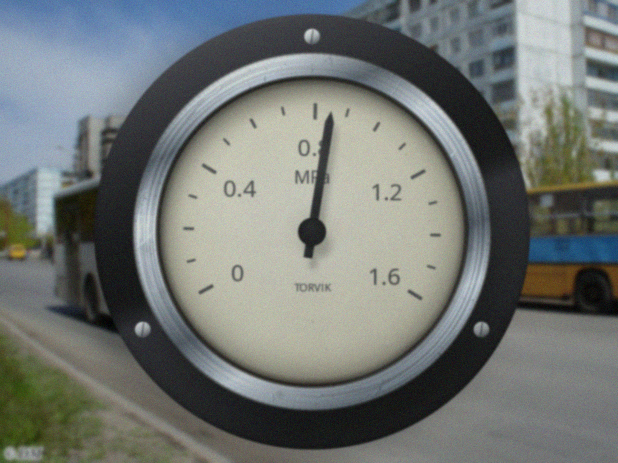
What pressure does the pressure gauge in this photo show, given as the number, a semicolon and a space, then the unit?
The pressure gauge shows 0.85; MPa
